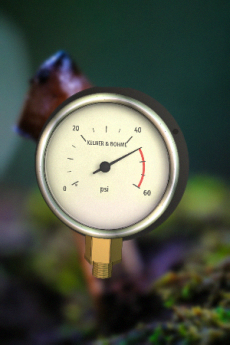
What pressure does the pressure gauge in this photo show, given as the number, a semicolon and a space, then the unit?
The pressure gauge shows 45; psi
